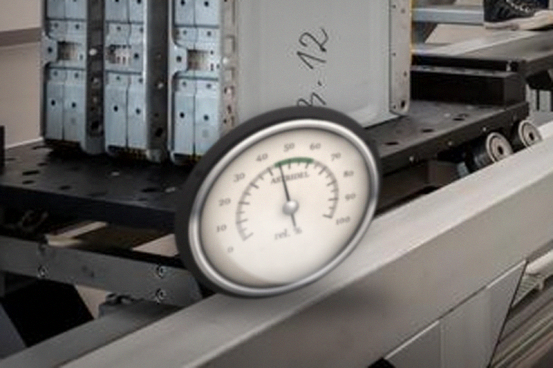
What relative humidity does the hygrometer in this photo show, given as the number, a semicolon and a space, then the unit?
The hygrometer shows 45; %
